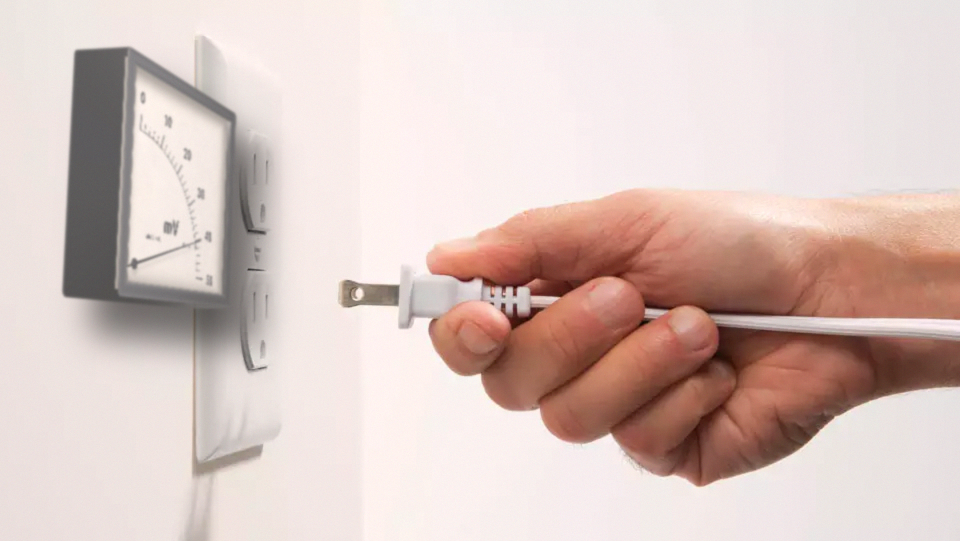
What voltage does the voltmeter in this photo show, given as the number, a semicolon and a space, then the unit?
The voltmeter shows 40; mV
